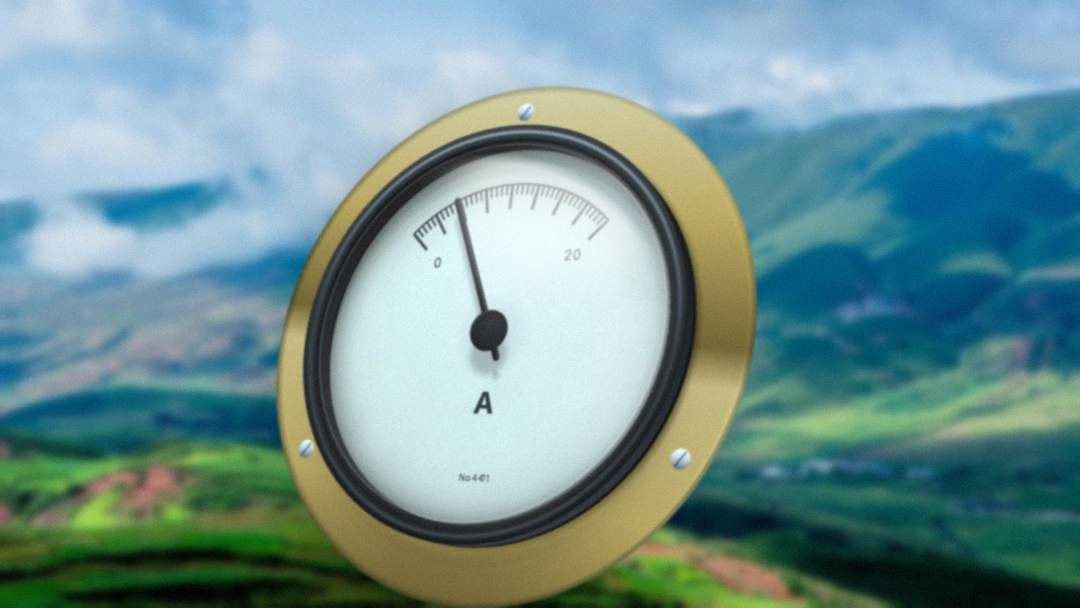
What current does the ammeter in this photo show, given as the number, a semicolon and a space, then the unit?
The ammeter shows 5; A
